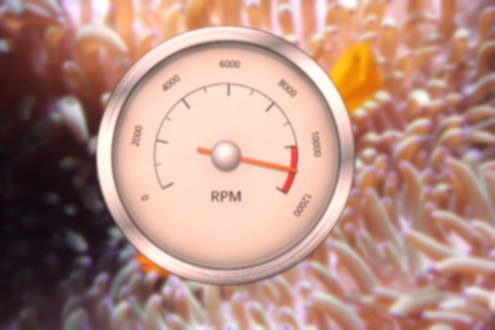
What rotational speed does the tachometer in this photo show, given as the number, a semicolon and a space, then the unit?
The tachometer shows 11000; rpm
